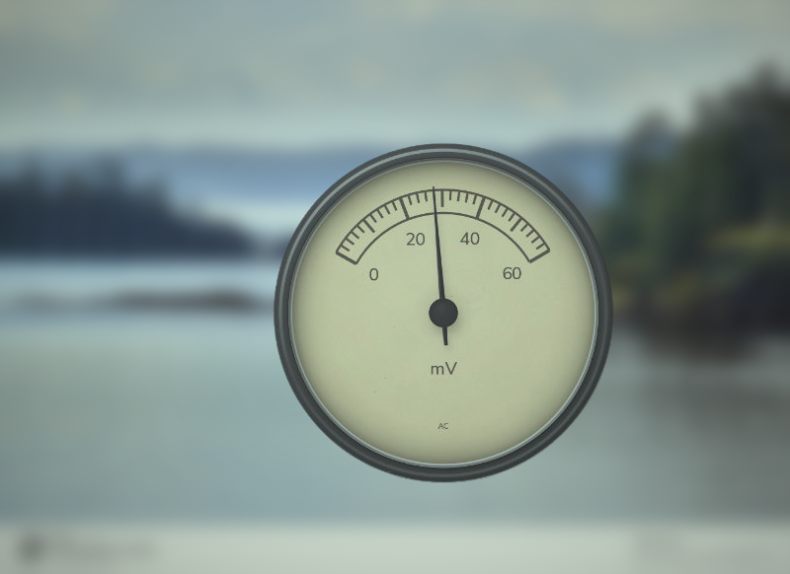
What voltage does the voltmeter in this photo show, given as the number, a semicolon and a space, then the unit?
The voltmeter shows 28; mV
